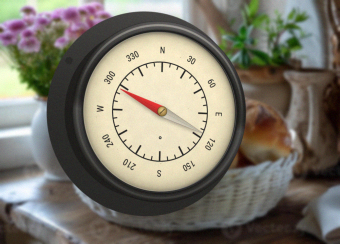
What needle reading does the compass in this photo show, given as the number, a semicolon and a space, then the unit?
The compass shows 295; °
